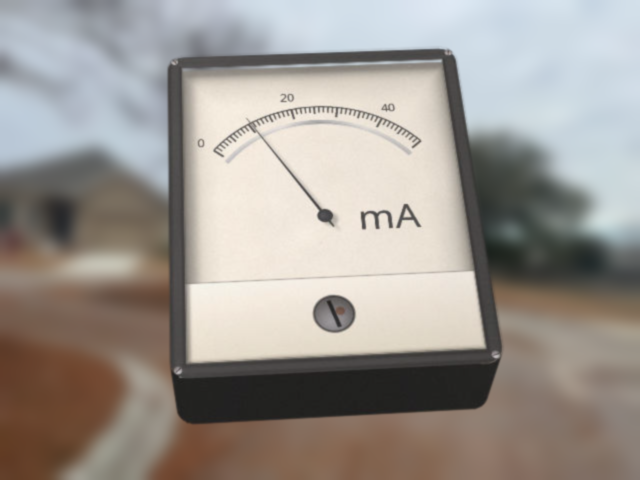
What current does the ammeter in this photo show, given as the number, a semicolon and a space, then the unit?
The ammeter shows 10; mA
